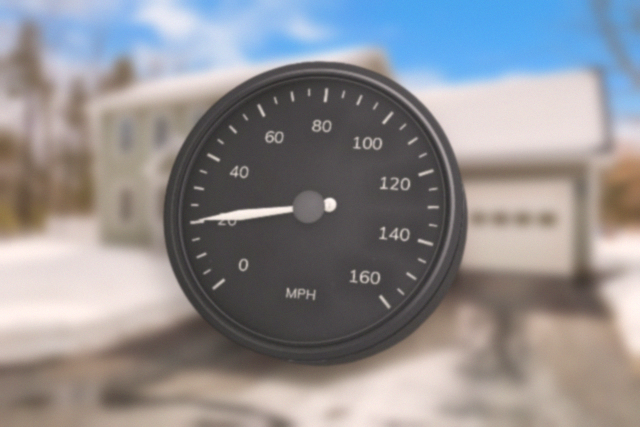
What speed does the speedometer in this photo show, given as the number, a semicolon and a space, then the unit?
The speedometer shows 20; mph
